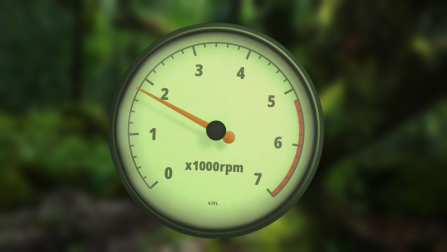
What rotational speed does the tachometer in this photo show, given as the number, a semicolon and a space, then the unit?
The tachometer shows 1800; rpm
